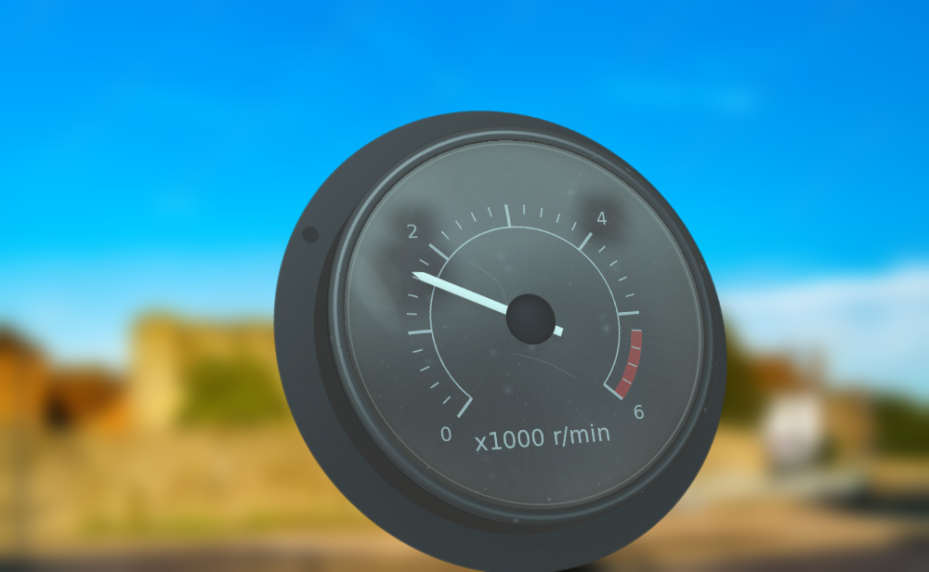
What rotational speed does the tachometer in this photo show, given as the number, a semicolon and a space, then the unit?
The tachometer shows 1600; rpm
